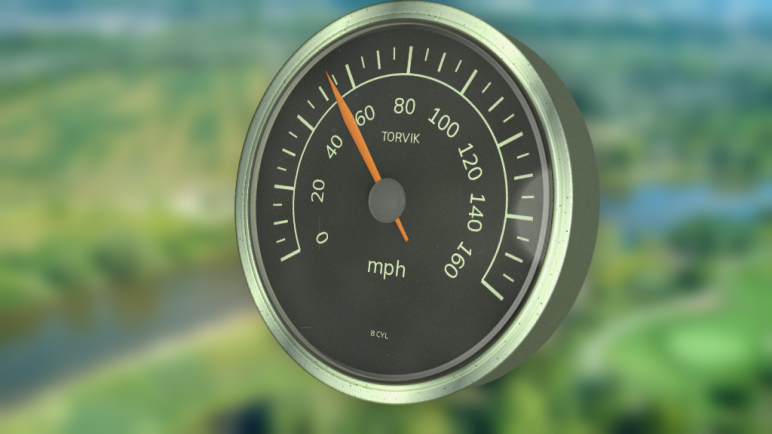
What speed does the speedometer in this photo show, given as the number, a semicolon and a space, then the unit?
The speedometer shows 55; mph
